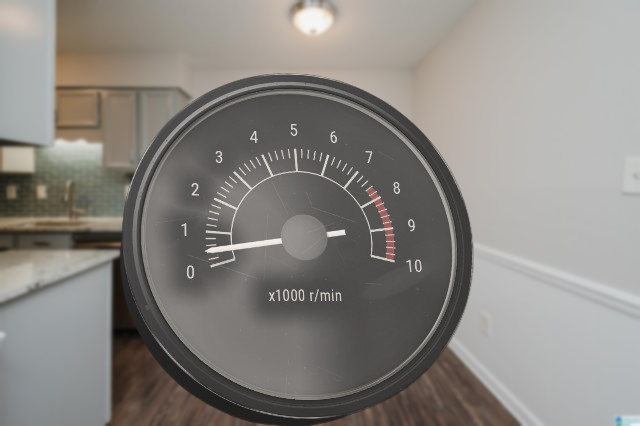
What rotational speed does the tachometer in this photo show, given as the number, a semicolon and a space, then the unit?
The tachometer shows 400; rpm
